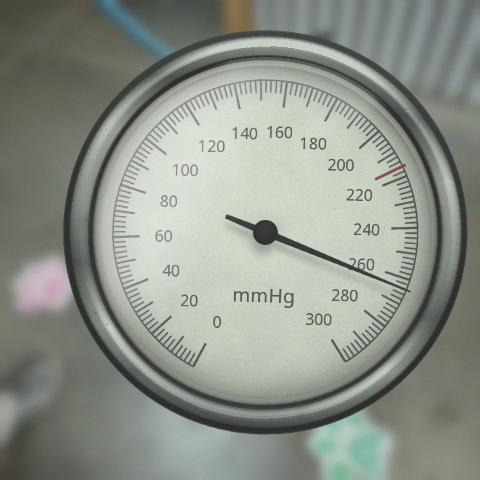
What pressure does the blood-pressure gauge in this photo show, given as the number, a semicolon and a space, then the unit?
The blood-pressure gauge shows 264; mmHg
